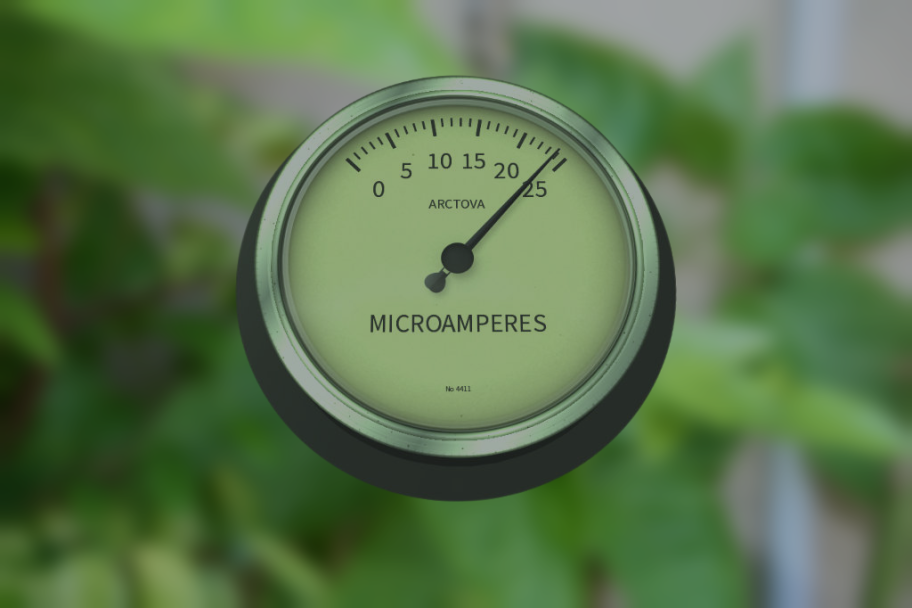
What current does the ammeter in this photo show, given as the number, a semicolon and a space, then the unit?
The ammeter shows 24; µA
